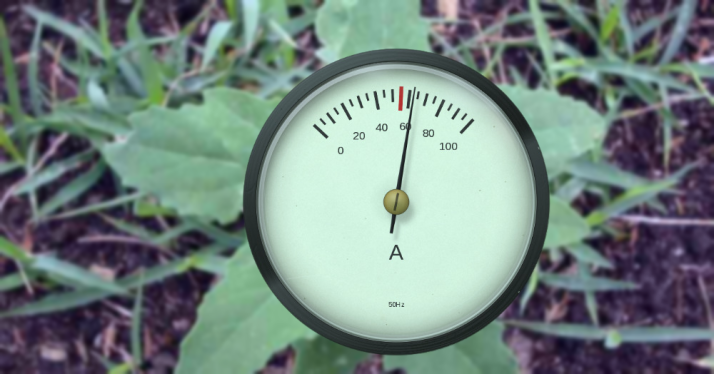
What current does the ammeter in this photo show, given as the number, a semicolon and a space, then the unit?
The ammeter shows 62.5; A
